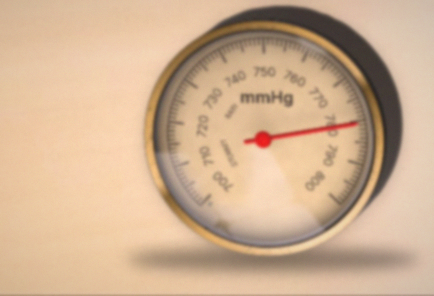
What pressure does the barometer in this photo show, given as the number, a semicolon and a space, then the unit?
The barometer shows 780; mmHg
